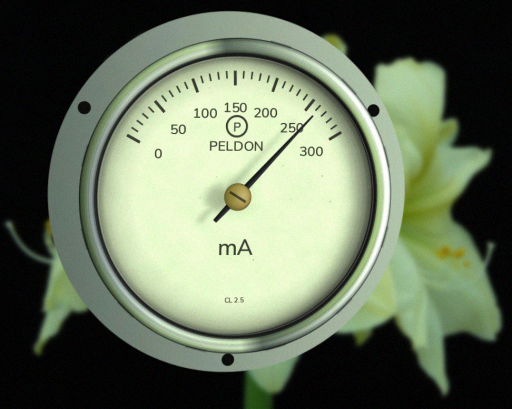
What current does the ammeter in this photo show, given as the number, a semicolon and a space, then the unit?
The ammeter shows 260; mA
